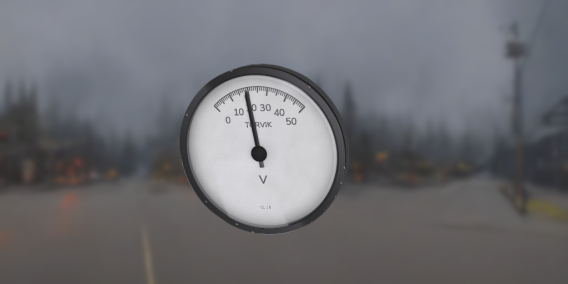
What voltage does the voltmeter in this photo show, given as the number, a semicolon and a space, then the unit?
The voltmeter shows 20; V
